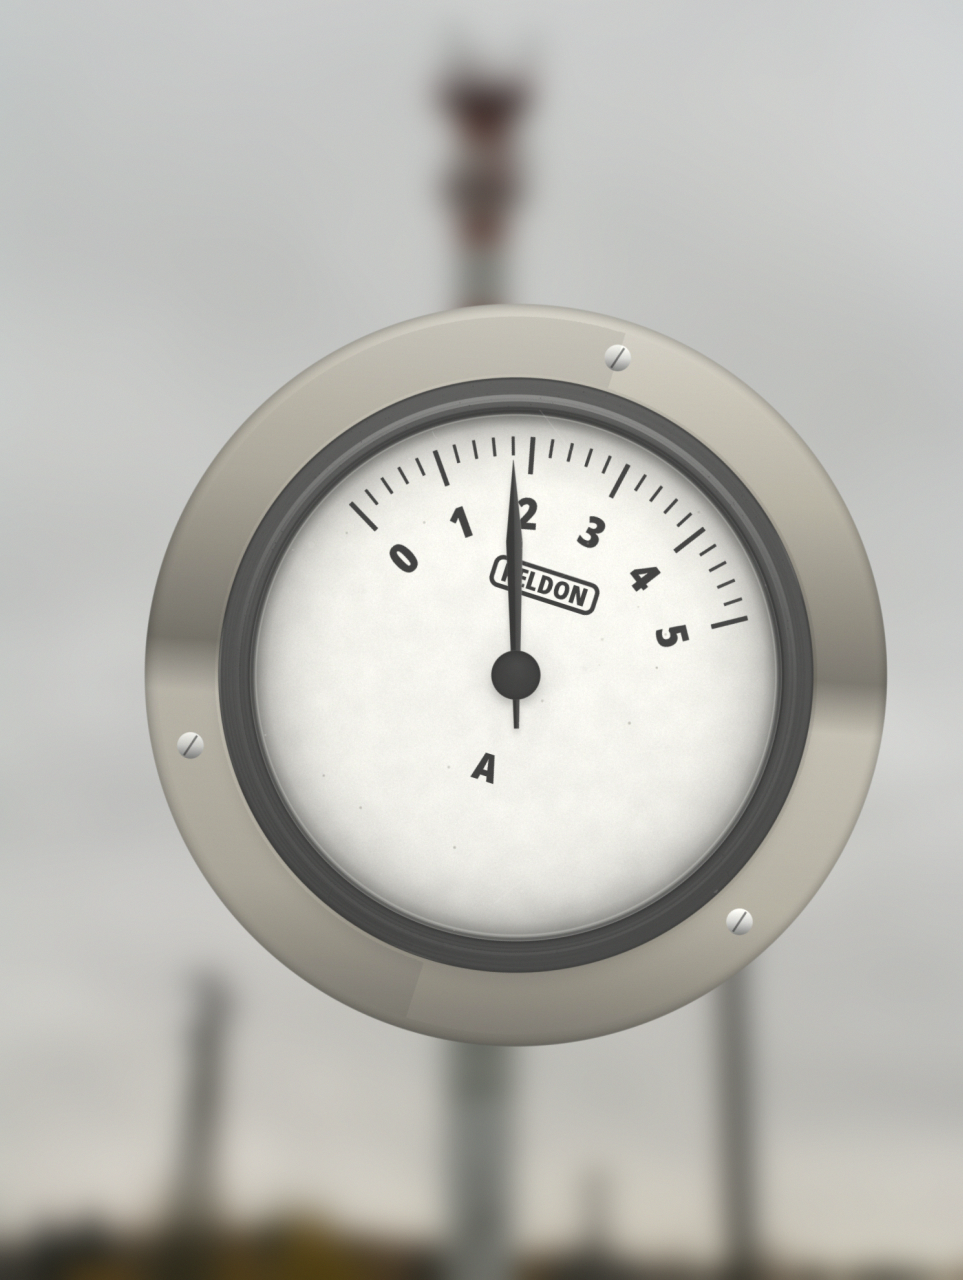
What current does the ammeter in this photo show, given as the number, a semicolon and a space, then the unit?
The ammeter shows 1.8; A
